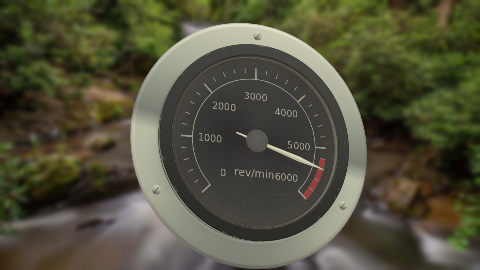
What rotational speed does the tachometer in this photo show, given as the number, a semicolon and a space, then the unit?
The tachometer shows 5400; rpm
